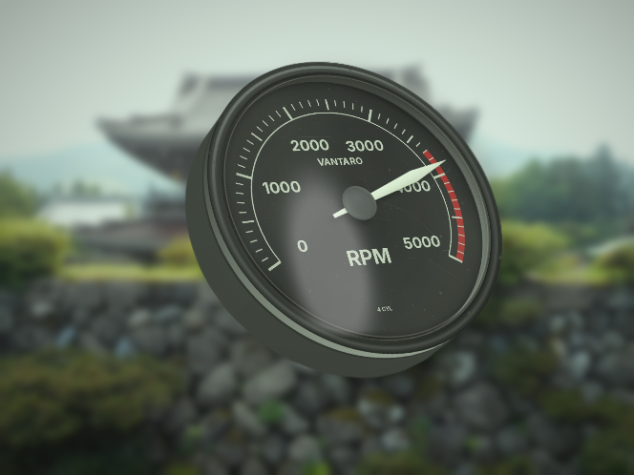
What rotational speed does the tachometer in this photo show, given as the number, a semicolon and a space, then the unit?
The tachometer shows 3900; rpm
